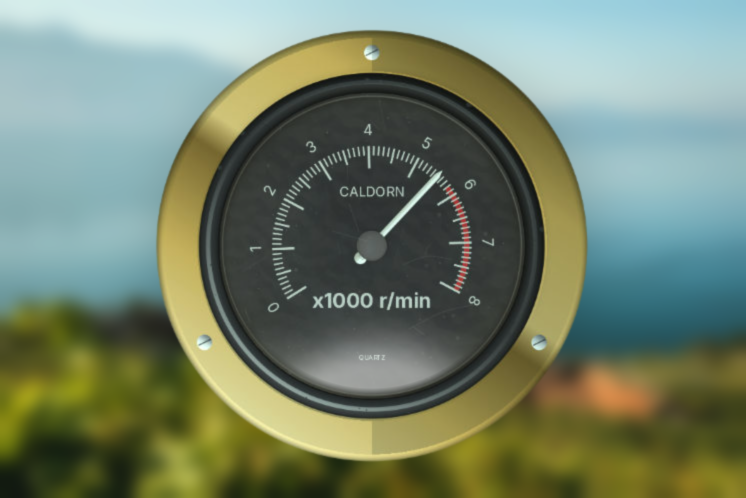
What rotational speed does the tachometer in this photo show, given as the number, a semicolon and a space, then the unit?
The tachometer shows 5500; rpm
